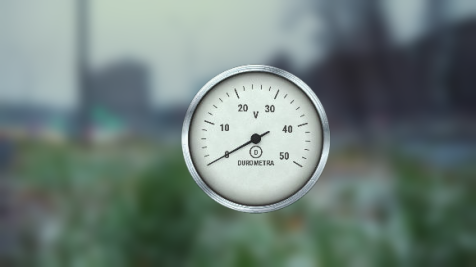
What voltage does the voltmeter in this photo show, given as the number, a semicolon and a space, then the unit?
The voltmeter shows 0; V
